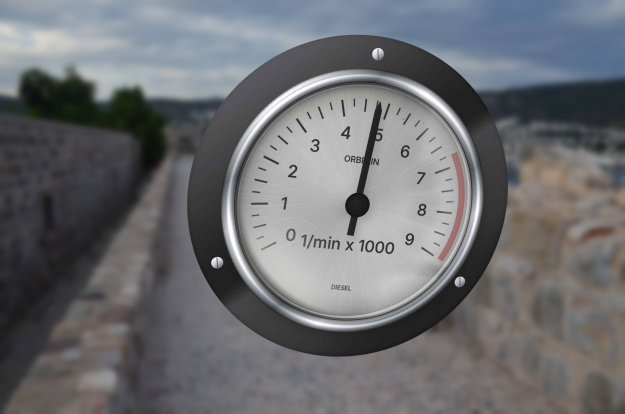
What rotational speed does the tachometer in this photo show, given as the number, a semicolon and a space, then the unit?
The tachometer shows 4750; rpm
